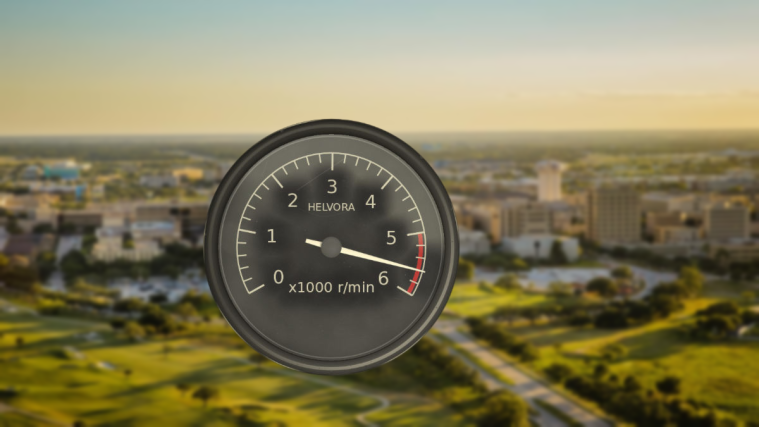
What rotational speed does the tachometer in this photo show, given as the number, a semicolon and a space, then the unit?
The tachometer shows 5600; rpm
